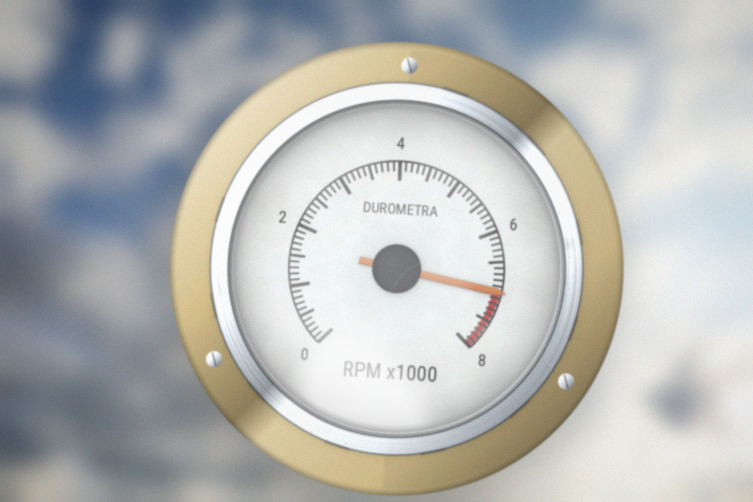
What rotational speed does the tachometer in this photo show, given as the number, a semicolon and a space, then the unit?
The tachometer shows 7000; rpm
